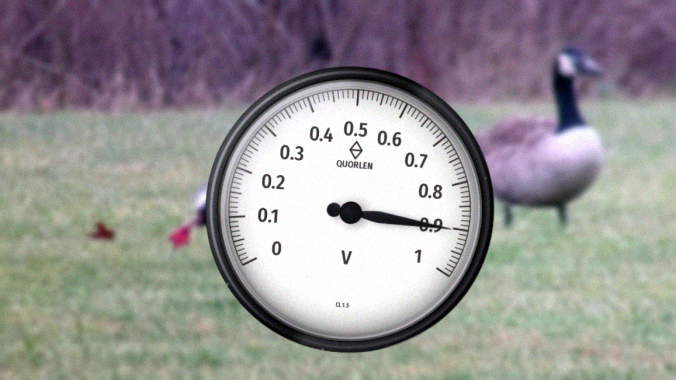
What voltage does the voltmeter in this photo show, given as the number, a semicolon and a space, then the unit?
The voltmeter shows 0.9; V
